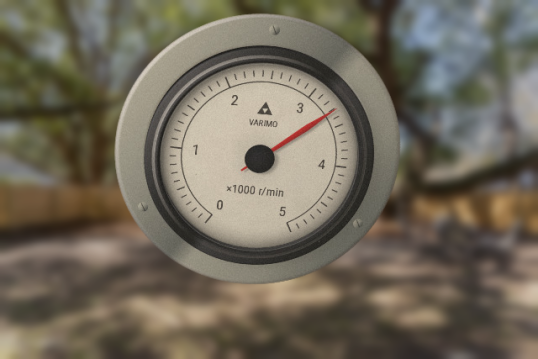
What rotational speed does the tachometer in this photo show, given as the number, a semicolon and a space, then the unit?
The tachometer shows 3300; rpm
